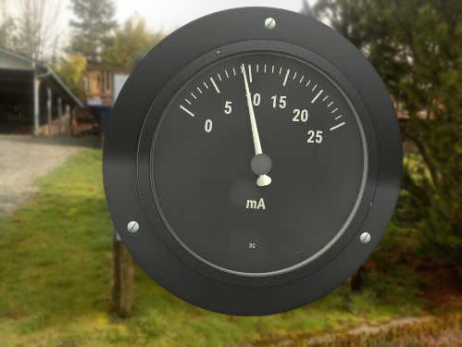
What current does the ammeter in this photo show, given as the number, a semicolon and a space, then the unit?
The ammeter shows 9; mA
